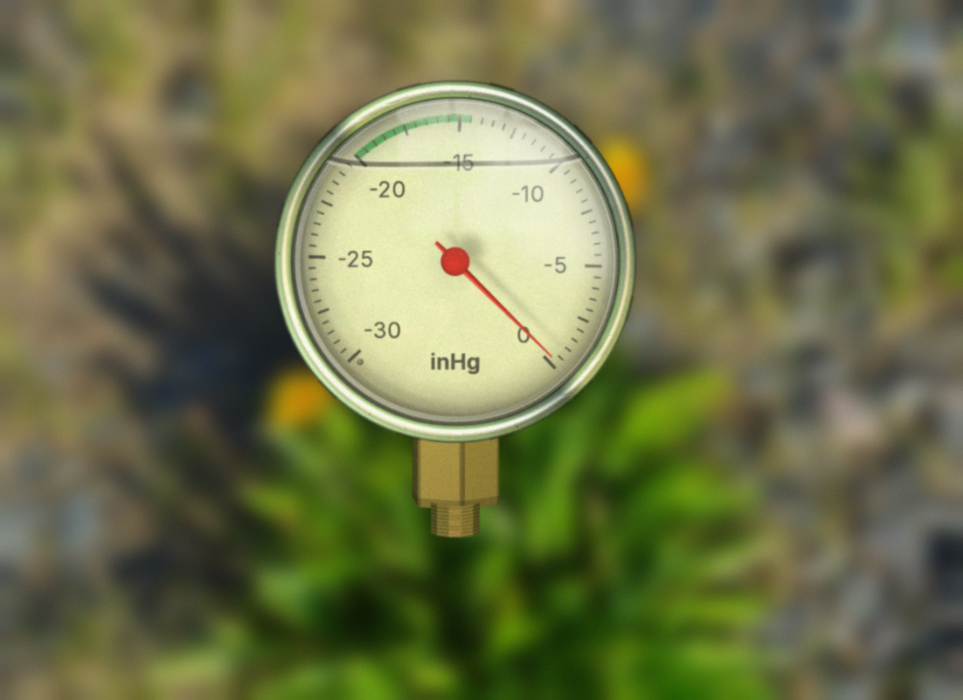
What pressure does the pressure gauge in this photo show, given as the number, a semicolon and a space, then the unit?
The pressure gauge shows -0.25; inHg
